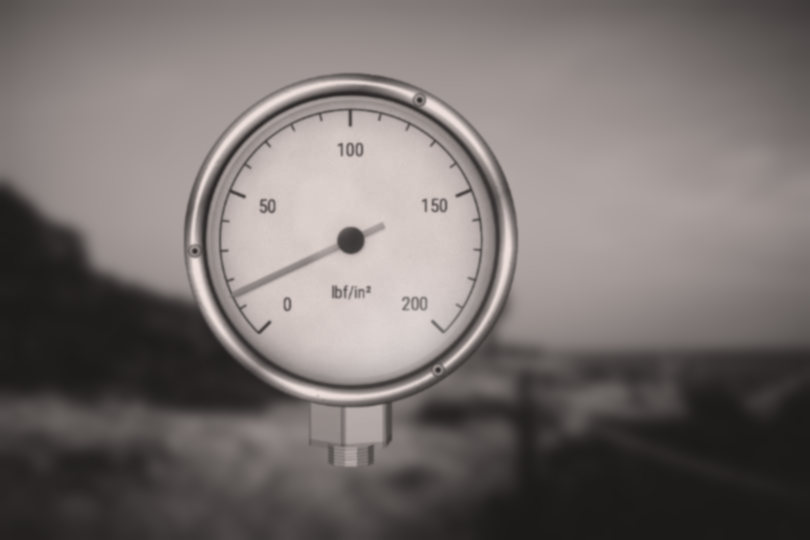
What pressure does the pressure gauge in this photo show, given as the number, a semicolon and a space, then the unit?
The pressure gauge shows 15; psi
